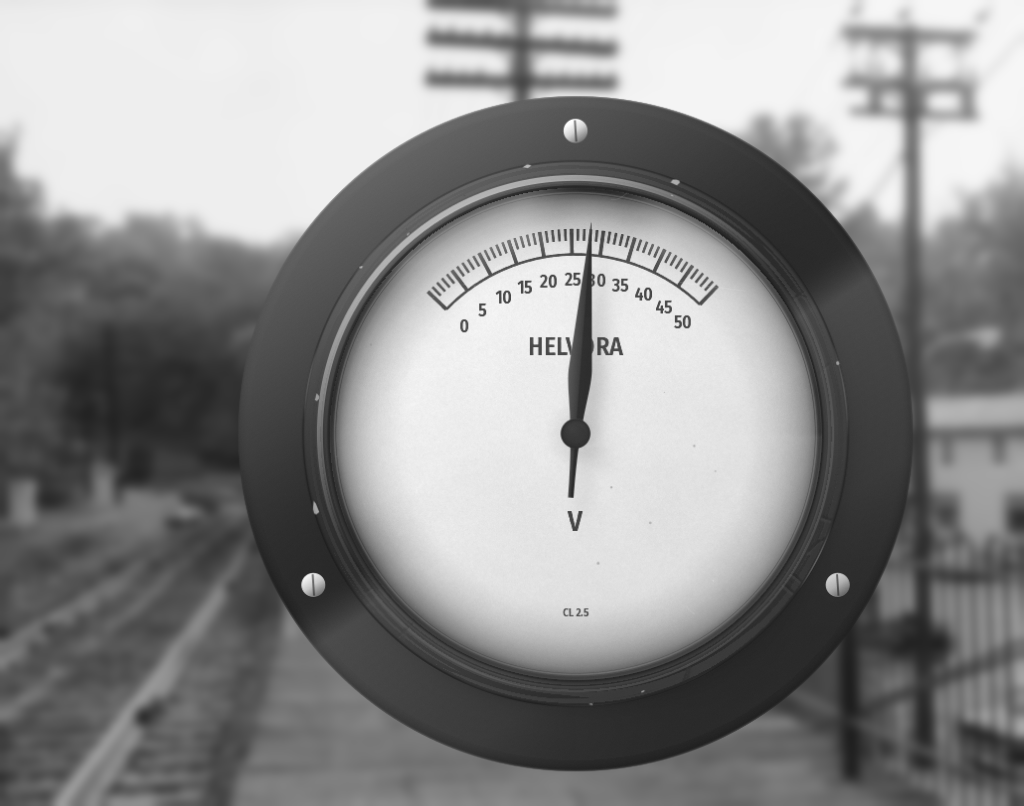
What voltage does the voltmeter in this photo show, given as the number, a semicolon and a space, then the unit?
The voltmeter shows 28; V
